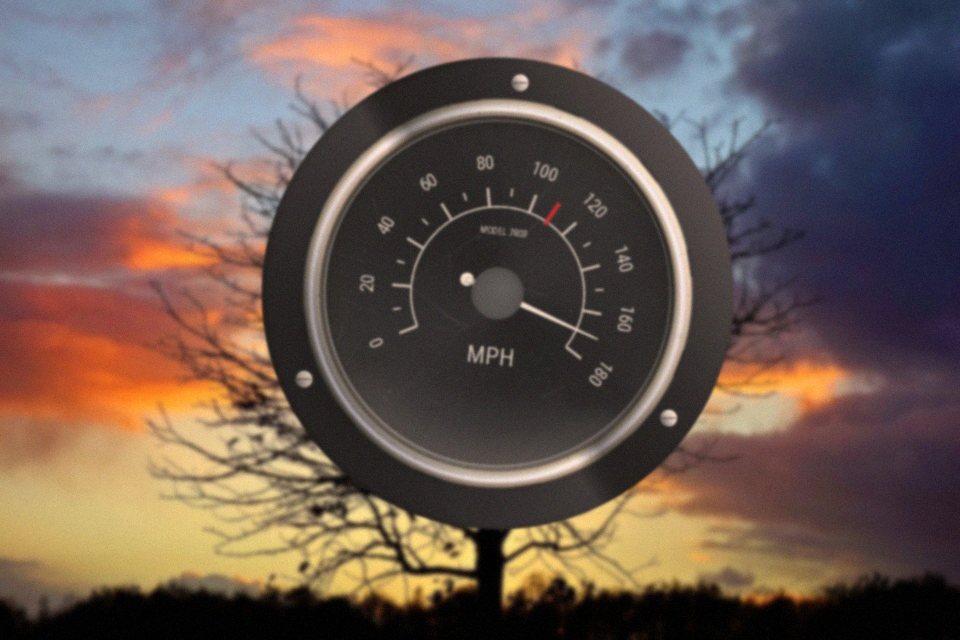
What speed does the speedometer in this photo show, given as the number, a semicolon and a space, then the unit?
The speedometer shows 170; mph
